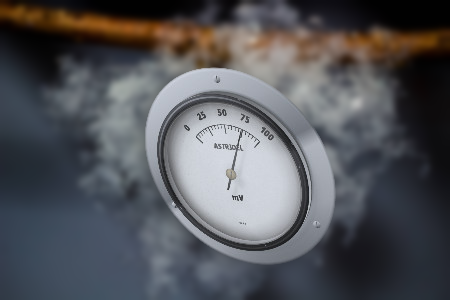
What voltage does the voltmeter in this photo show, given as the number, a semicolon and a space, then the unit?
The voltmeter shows 75; mV
